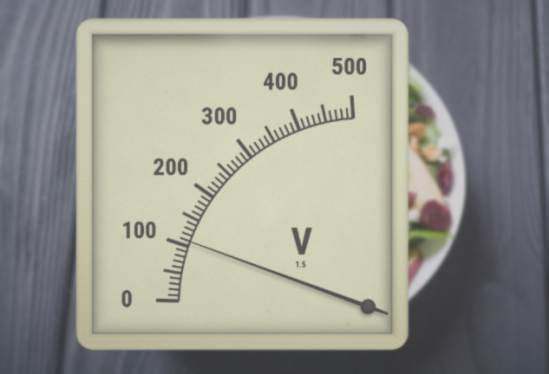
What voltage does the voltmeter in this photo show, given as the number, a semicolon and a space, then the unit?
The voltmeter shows 110; V
